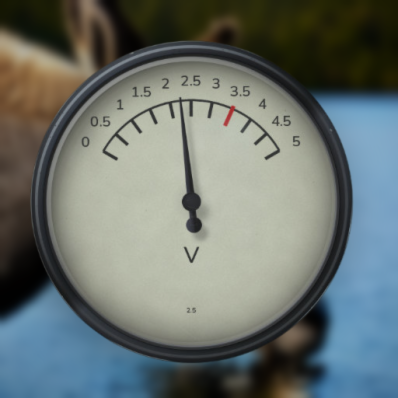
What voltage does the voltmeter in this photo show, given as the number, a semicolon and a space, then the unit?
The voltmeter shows 2.25; V
